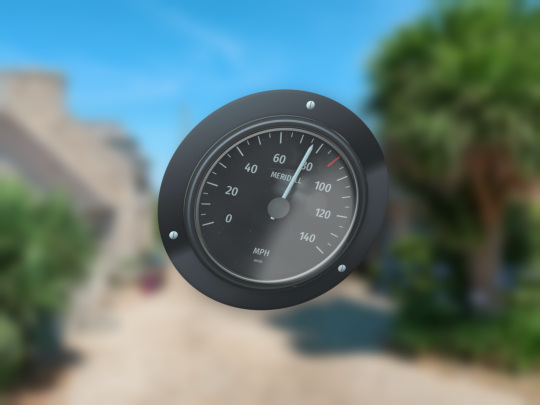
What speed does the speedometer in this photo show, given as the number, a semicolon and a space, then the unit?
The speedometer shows 75; mph
